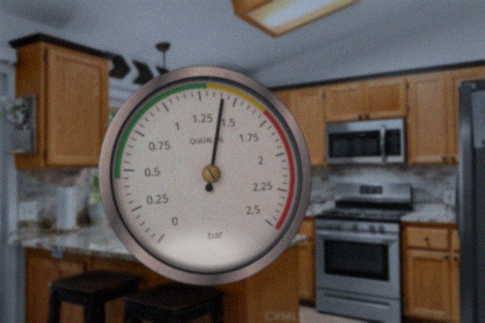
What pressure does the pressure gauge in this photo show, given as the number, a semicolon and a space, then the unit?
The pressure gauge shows 1.4; bar
